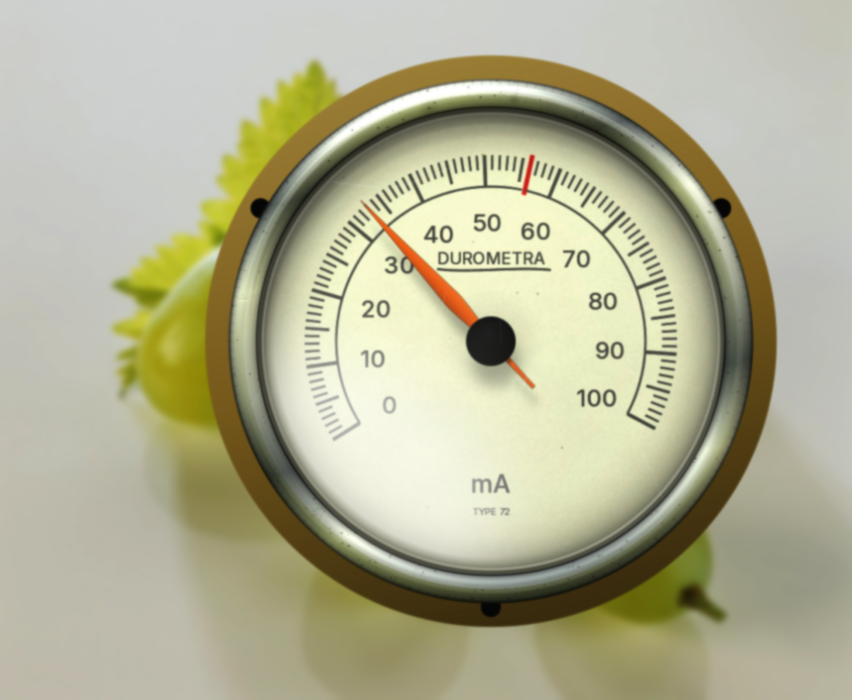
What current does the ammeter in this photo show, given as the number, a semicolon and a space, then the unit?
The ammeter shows 33; mA
